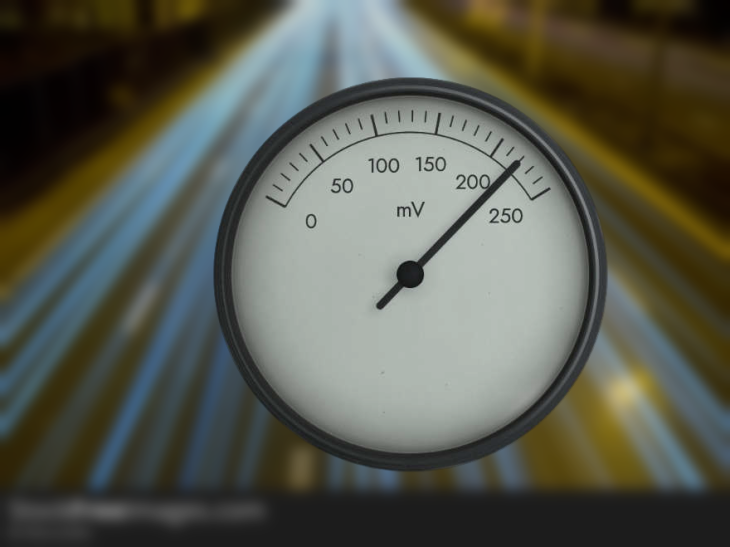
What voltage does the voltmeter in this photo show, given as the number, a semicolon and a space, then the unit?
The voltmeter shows 220; mV
